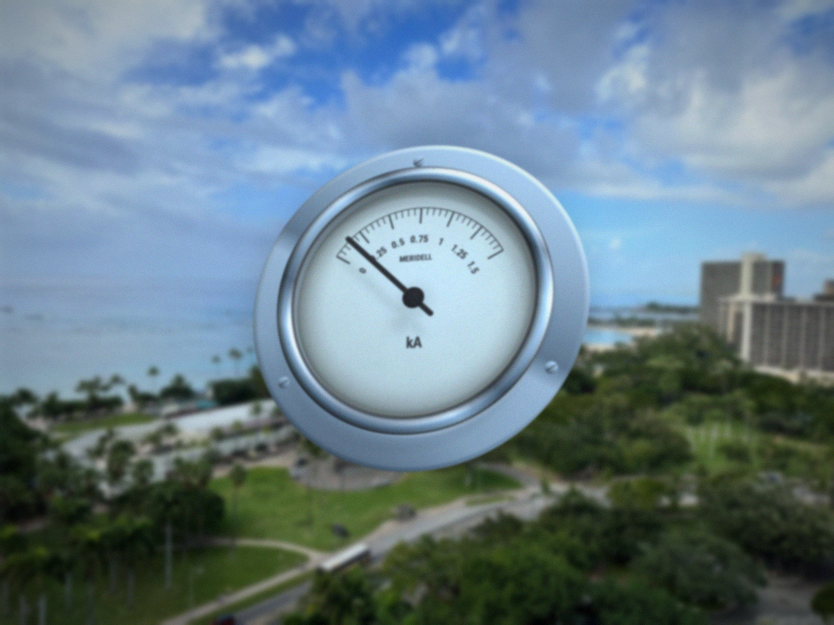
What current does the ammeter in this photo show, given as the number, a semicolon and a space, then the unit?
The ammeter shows 0.15; kA
